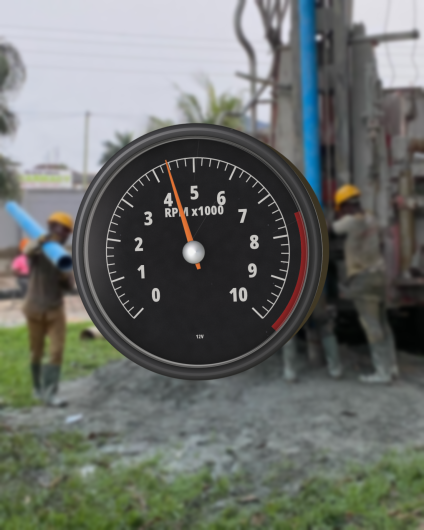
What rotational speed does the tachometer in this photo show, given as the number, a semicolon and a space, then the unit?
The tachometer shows 4400; rpm
